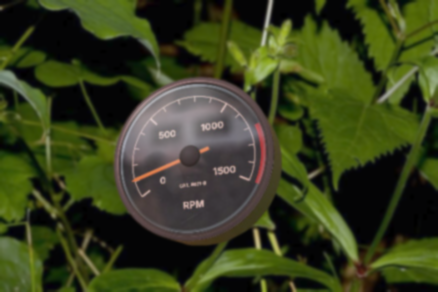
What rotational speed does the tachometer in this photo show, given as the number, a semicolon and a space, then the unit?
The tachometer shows 100; rpm
